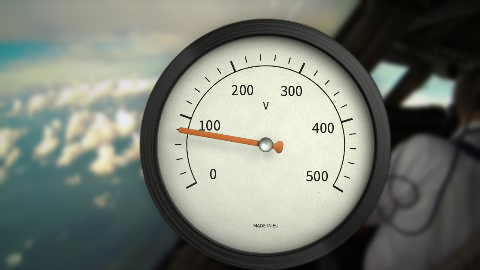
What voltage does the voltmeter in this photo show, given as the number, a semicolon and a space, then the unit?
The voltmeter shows 80; V
